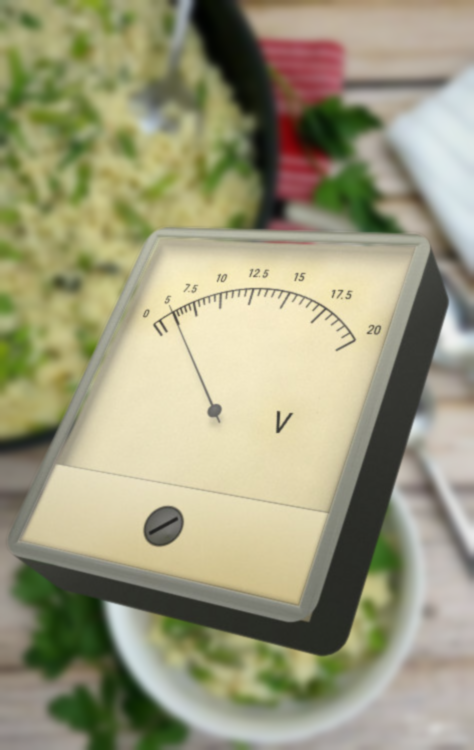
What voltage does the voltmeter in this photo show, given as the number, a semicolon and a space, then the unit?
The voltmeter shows 5; V
